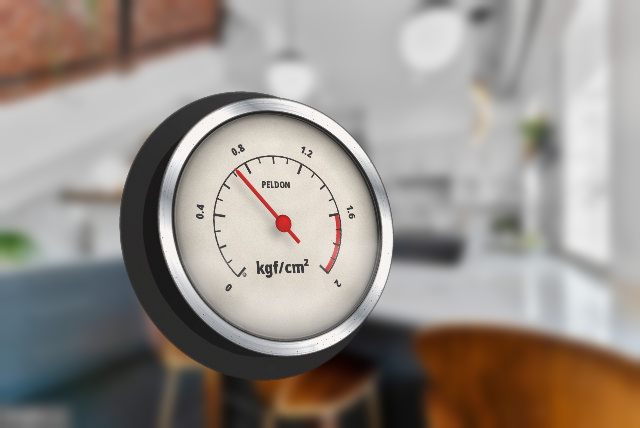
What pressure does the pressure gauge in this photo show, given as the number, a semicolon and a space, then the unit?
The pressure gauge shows 0.7; kg/cm²
